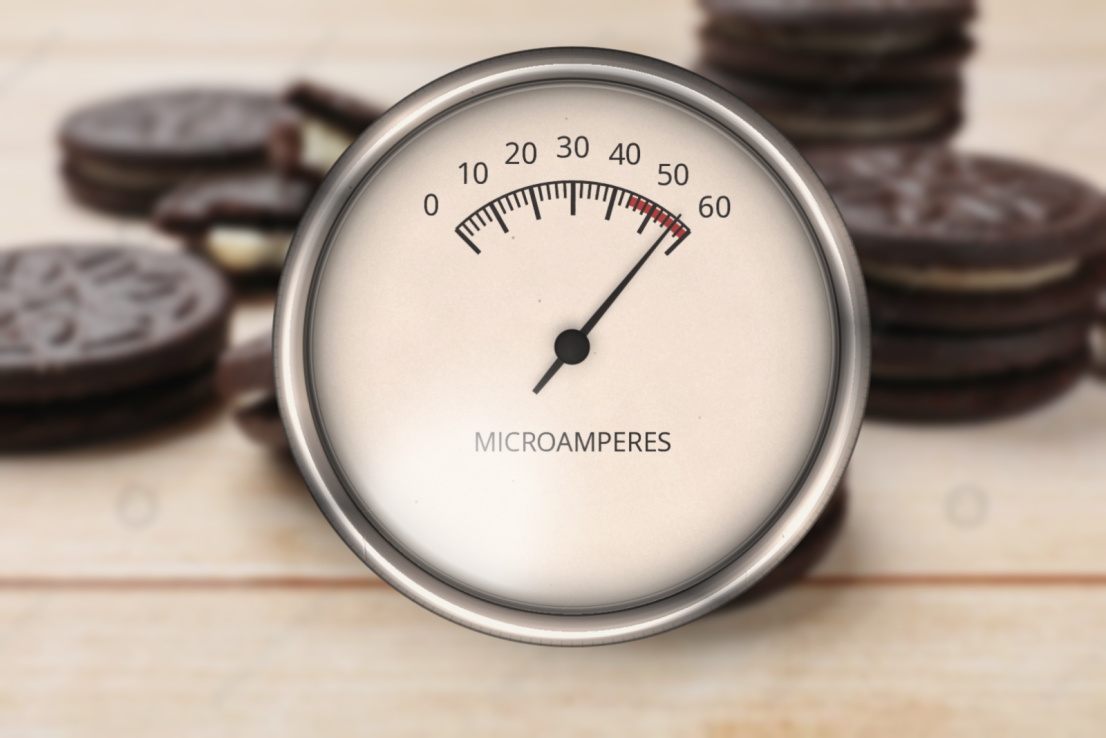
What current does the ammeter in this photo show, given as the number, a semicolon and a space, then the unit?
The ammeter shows 56; µA
